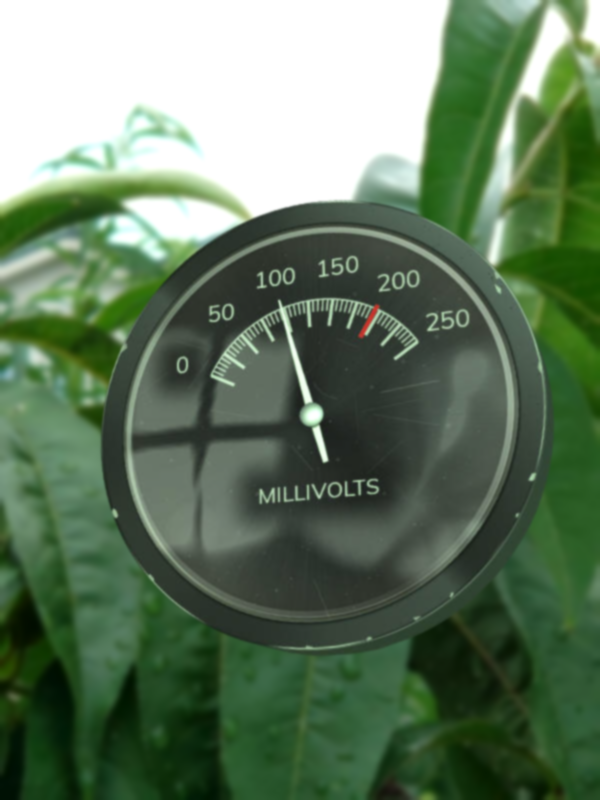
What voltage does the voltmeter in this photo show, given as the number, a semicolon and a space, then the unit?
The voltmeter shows 100; mV
